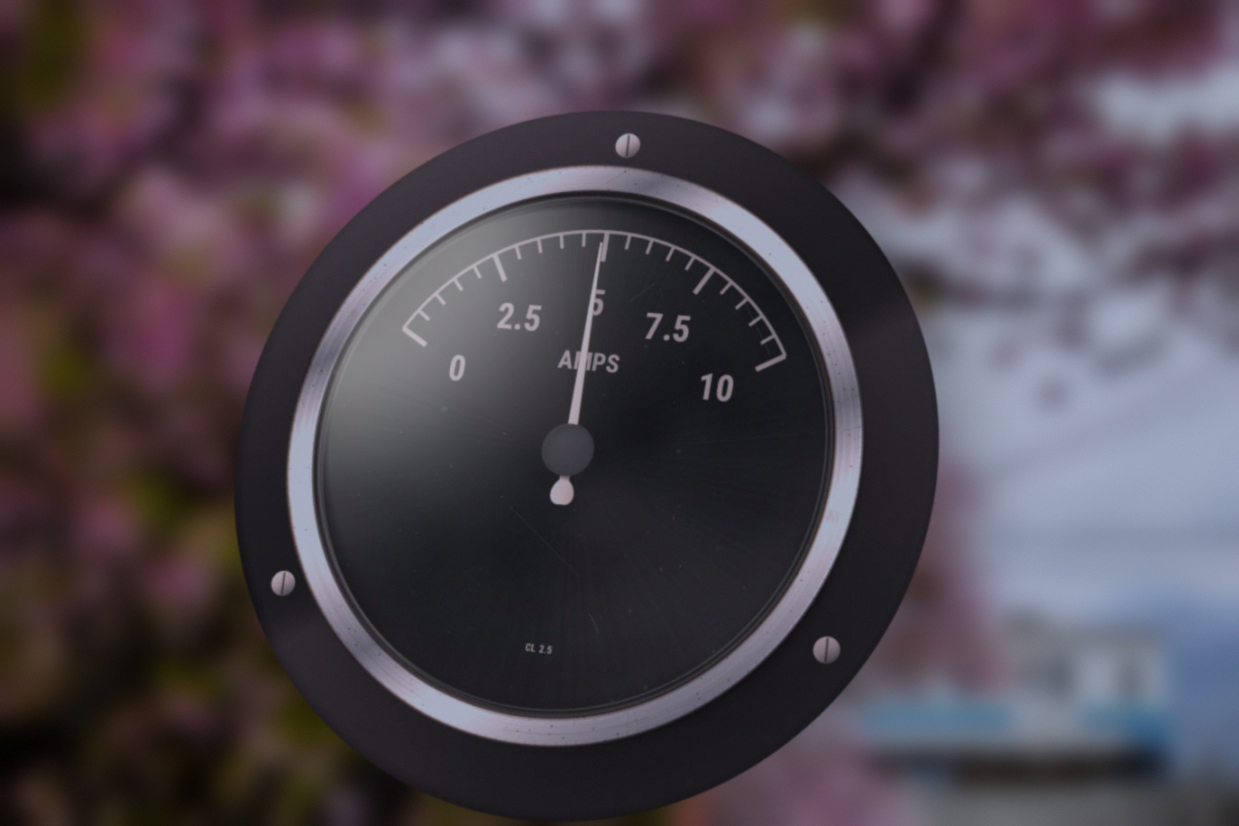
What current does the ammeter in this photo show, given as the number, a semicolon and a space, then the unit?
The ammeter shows 5; A
